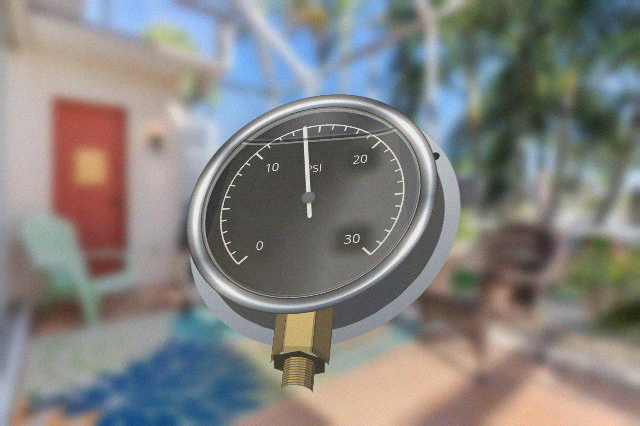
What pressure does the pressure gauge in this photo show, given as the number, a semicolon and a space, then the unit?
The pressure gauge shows 14; psi
